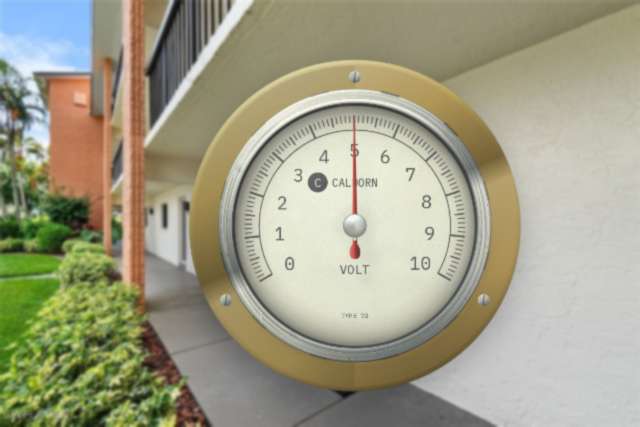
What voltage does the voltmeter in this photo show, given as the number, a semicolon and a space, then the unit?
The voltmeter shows 5; V
